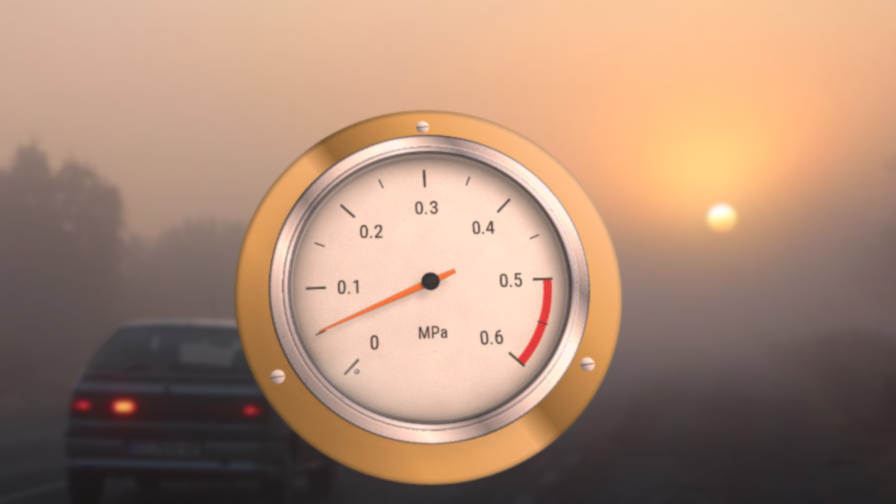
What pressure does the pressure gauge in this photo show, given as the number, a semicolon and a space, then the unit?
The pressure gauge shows 0.05; MPa
